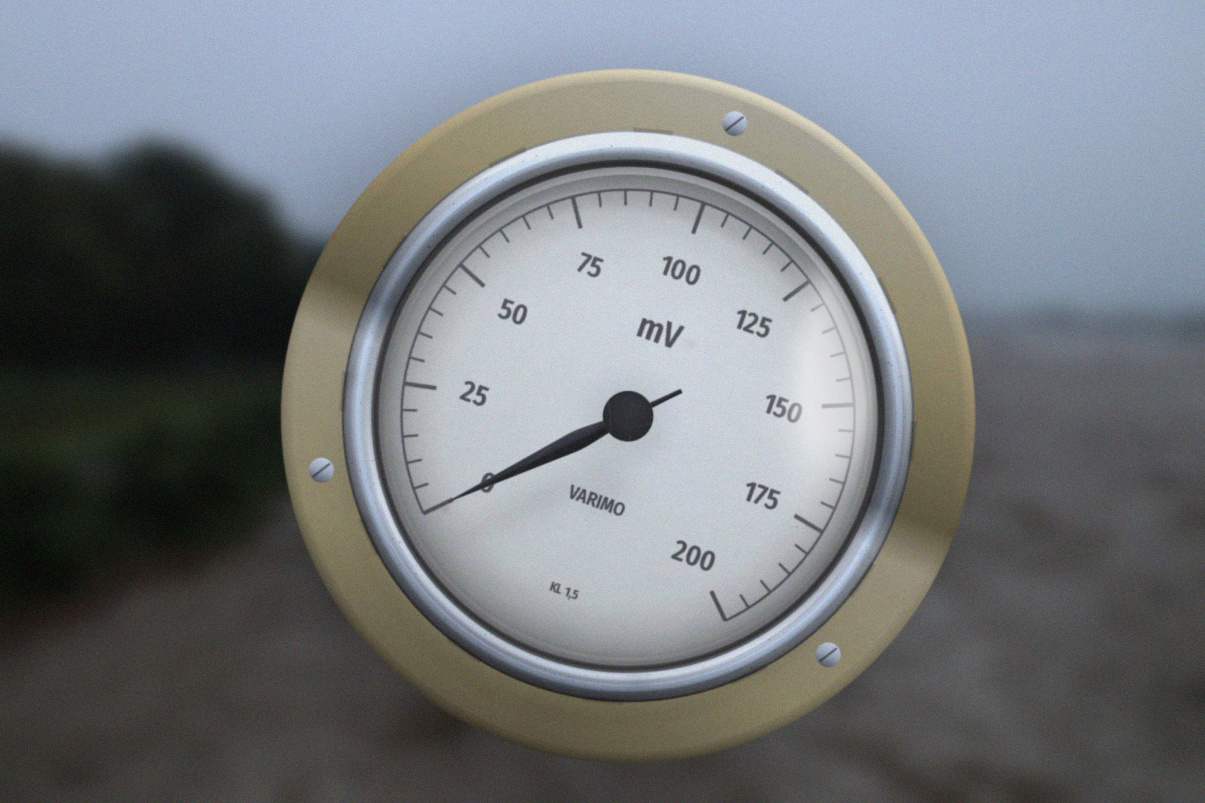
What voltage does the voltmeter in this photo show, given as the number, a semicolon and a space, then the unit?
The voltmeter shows 0; mV
